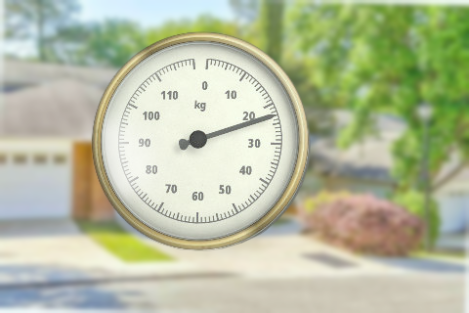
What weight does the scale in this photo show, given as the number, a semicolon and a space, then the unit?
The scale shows 23; kg
